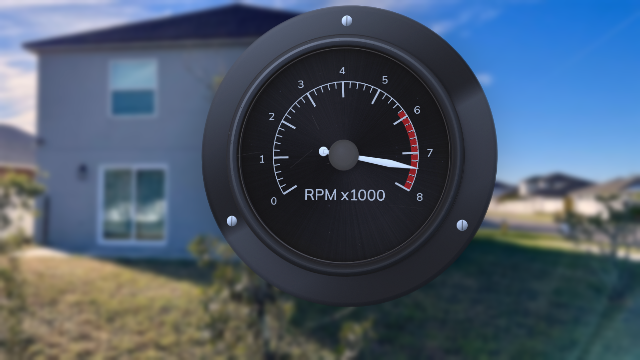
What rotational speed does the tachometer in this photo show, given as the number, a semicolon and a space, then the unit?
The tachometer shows 7400; rpm
